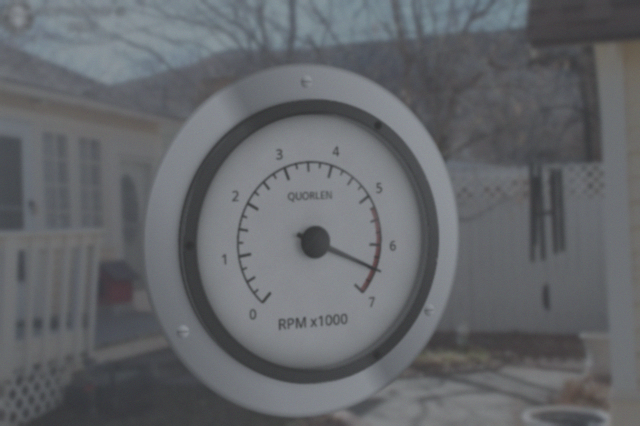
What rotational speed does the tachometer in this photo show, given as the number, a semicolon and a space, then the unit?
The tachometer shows 6500; rpm
